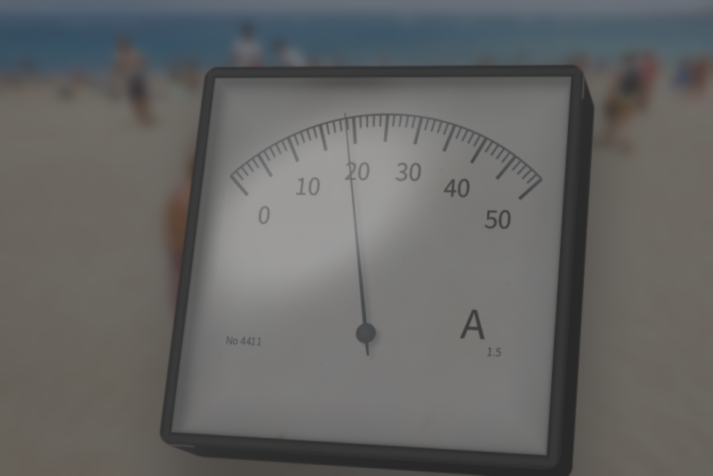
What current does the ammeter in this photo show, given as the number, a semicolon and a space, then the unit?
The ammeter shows 19; A
